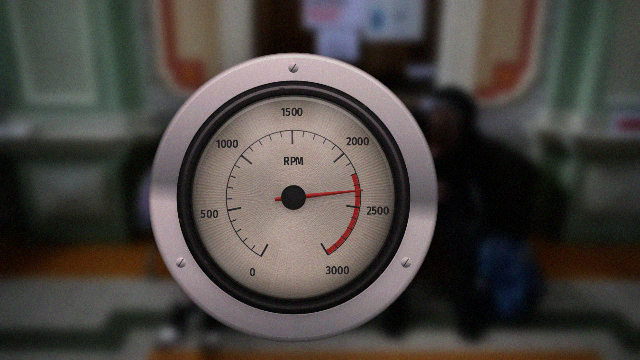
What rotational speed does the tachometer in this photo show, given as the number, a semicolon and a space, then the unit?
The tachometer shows 2350; rpm
